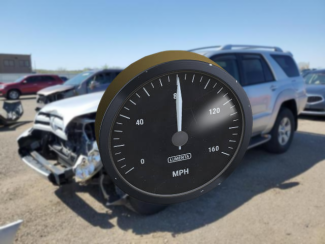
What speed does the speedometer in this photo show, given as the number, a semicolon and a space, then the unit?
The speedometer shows 80; mph
